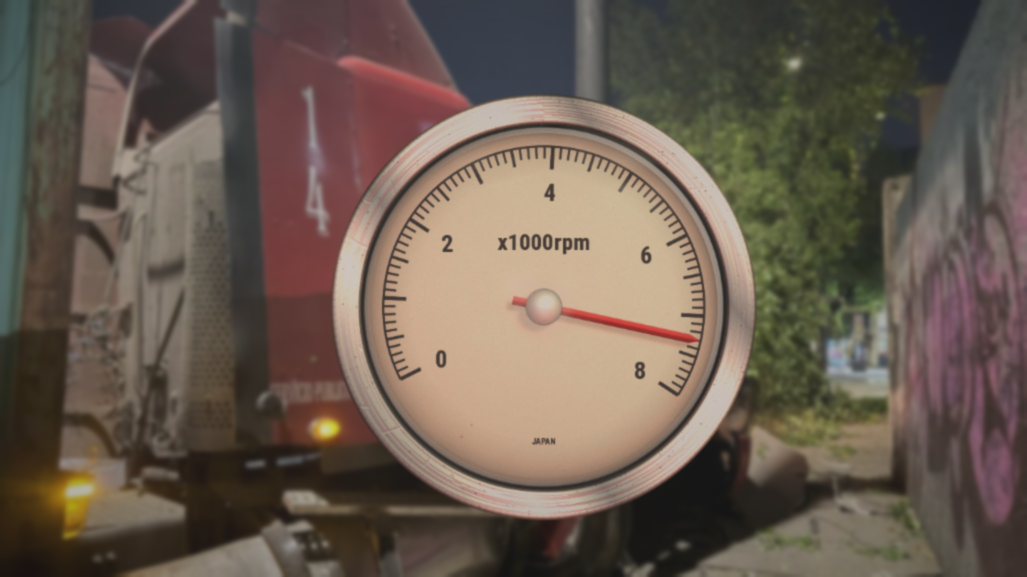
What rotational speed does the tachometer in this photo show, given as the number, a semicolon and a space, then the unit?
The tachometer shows 7300; rpm
